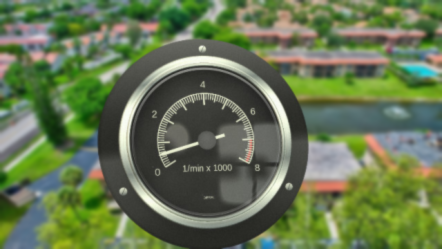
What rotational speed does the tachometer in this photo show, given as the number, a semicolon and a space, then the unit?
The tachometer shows 500; rpm
